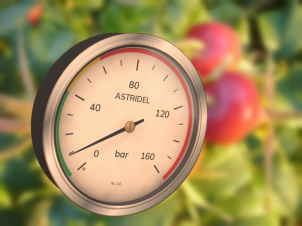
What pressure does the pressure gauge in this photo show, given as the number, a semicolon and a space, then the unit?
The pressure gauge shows 10; bar
